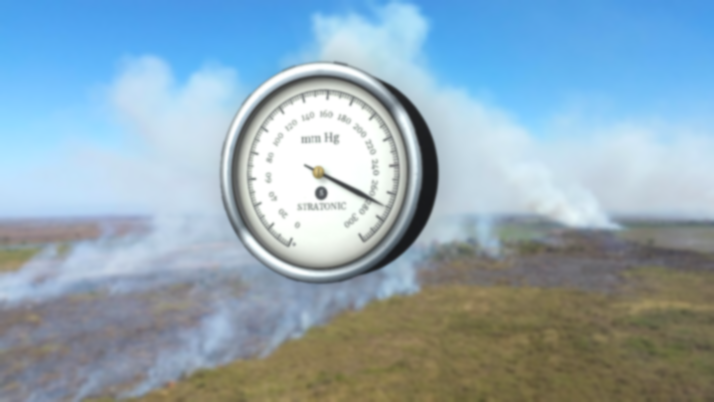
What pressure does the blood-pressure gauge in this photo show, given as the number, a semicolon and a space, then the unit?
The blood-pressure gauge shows 270; mmHg
